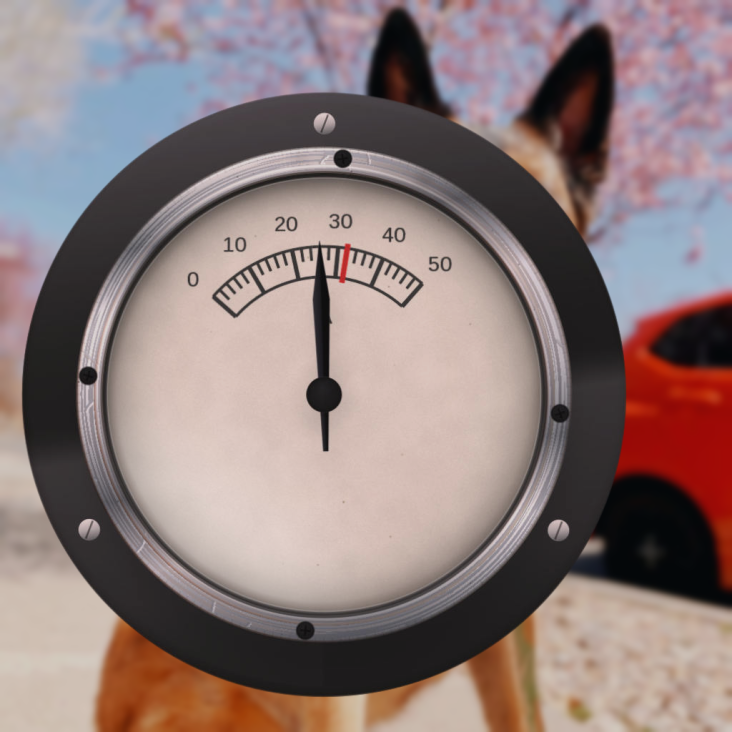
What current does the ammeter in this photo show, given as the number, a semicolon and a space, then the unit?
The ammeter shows 26; A
